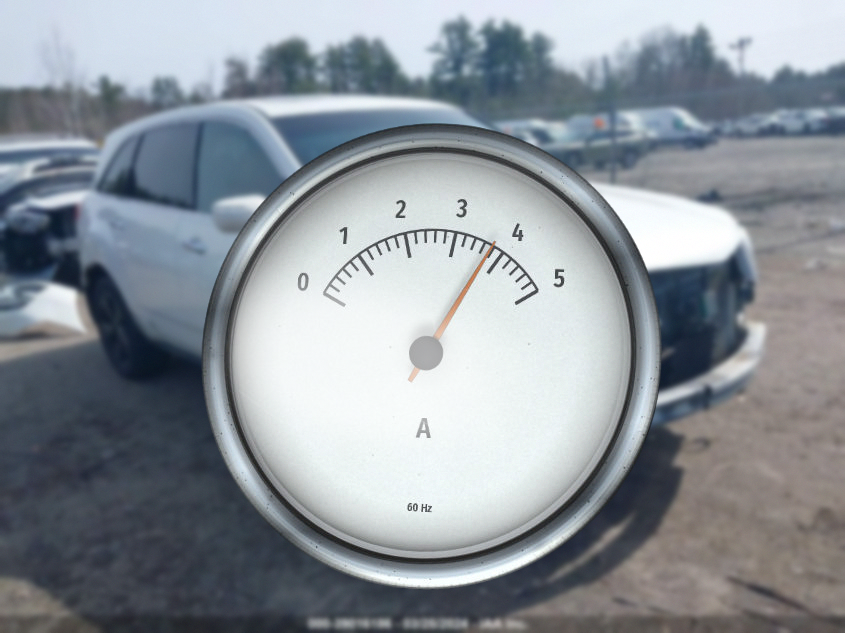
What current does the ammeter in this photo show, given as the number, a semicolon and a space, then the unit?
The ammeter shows 3.8; A
